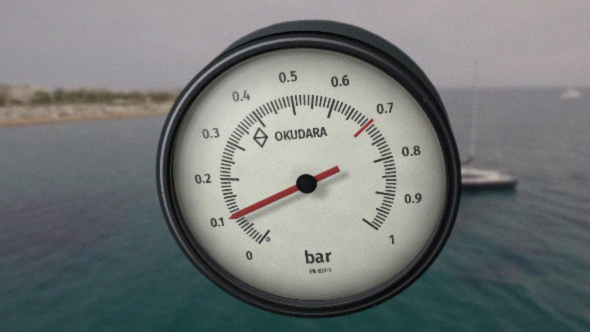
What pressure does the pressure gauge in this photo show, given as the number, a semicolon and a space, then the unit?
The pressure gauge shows 0.1; bar
